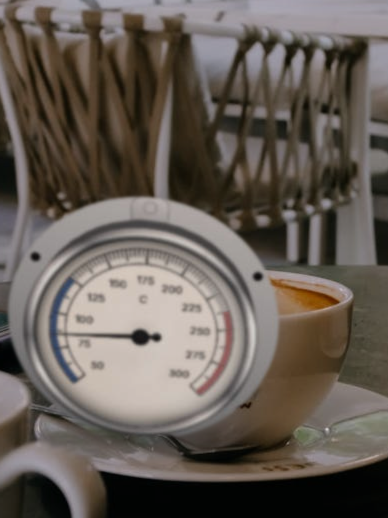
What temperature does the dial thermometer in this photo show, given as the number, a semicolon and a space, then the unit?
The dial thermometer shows 87.5; °C
